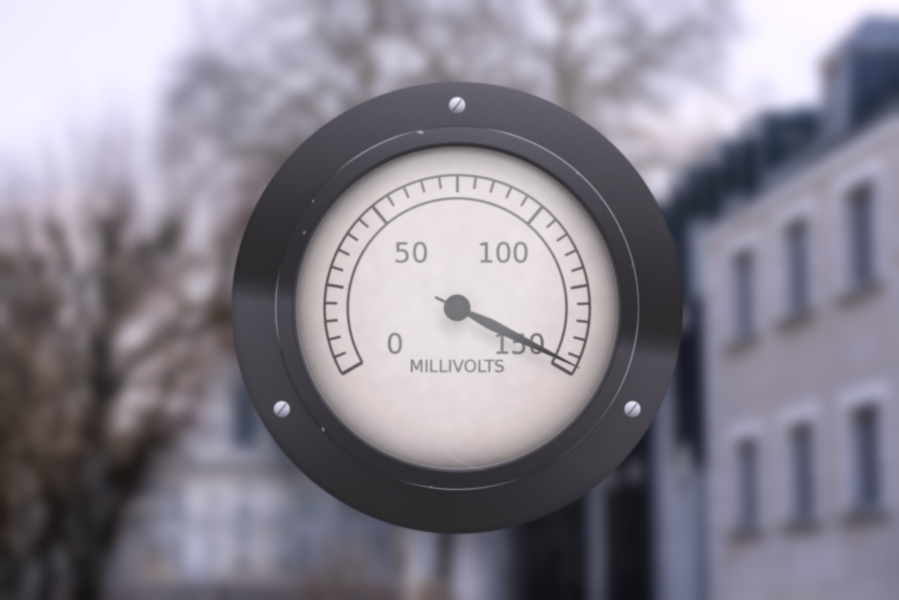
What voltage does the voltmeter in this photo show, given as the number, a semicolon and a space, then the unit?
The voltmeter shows 147.5; mV
